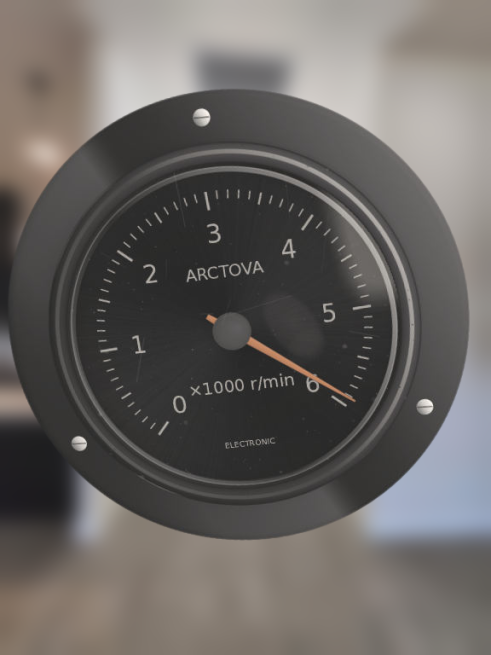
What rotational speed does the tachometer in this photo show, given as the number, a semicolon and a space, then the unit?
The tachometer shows 5900; rpm
